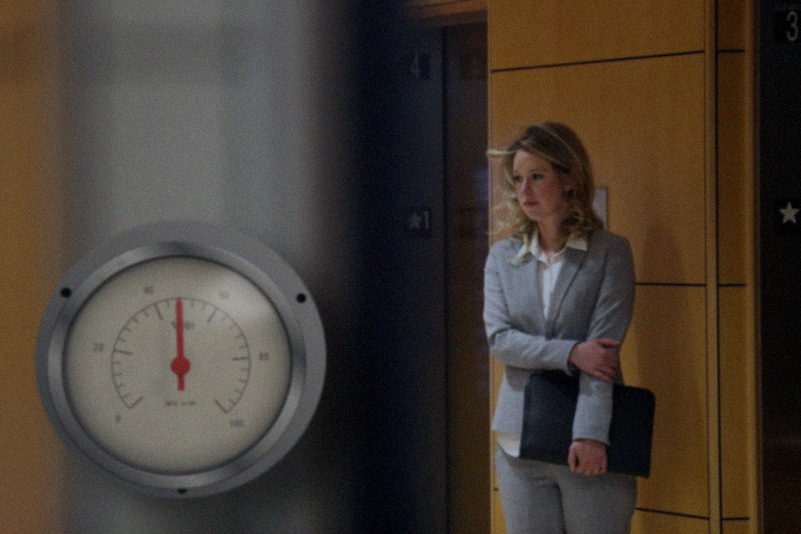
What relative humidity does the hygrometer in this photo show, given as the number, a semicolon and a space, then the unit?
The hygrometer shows 48; %
